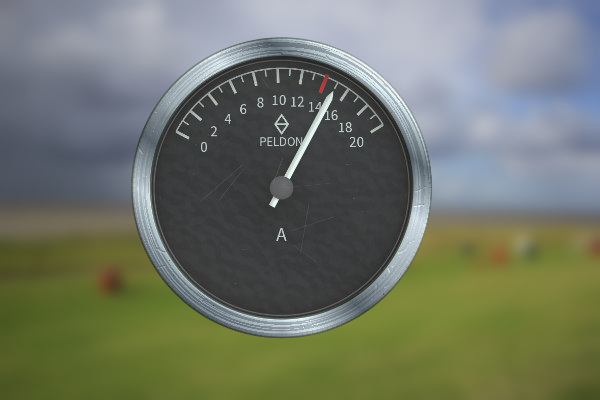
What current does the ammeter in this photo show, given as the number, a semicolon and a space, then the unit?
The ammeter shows 15; A
